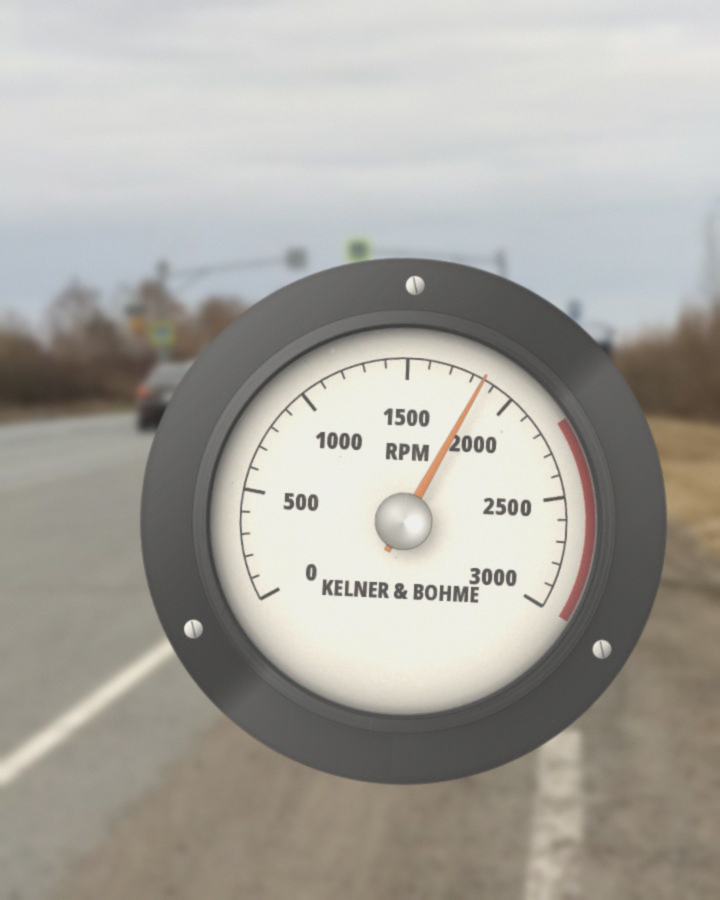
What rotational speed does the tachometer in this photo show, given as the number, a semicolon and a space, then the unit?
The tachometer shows 1850; rpm
